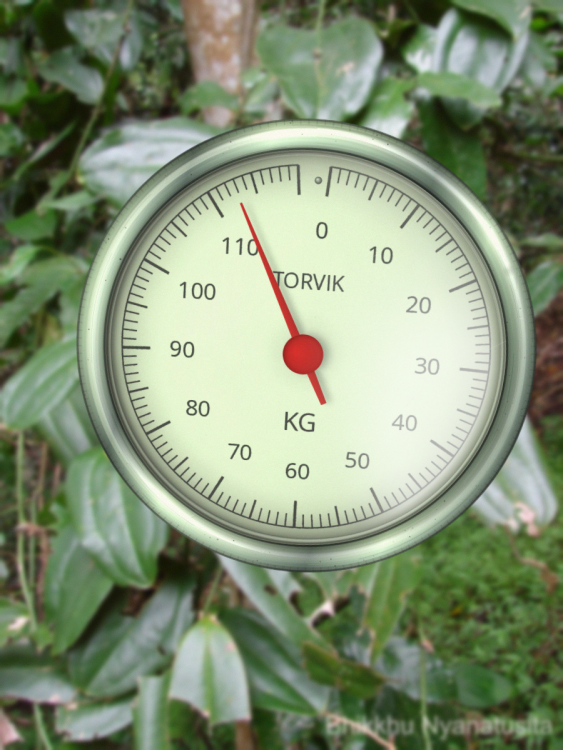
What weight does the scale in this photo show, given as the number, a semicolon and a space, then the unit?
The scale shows 113; kg
